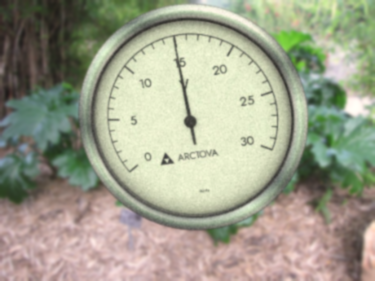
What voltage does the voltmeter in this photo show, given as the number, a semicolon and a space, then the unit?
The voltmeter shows 15; V
